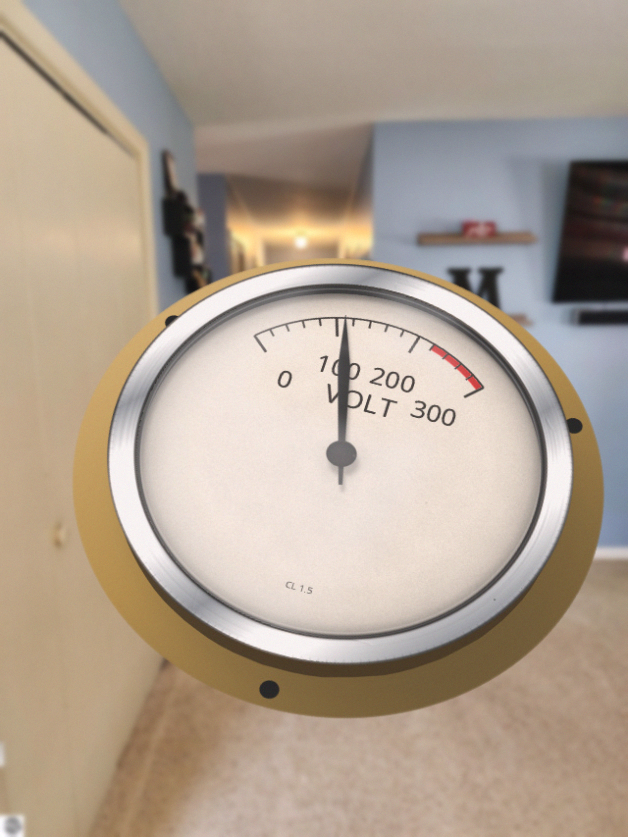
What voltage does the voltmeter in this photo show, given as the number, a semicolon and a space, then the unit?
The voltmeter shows 110; V
